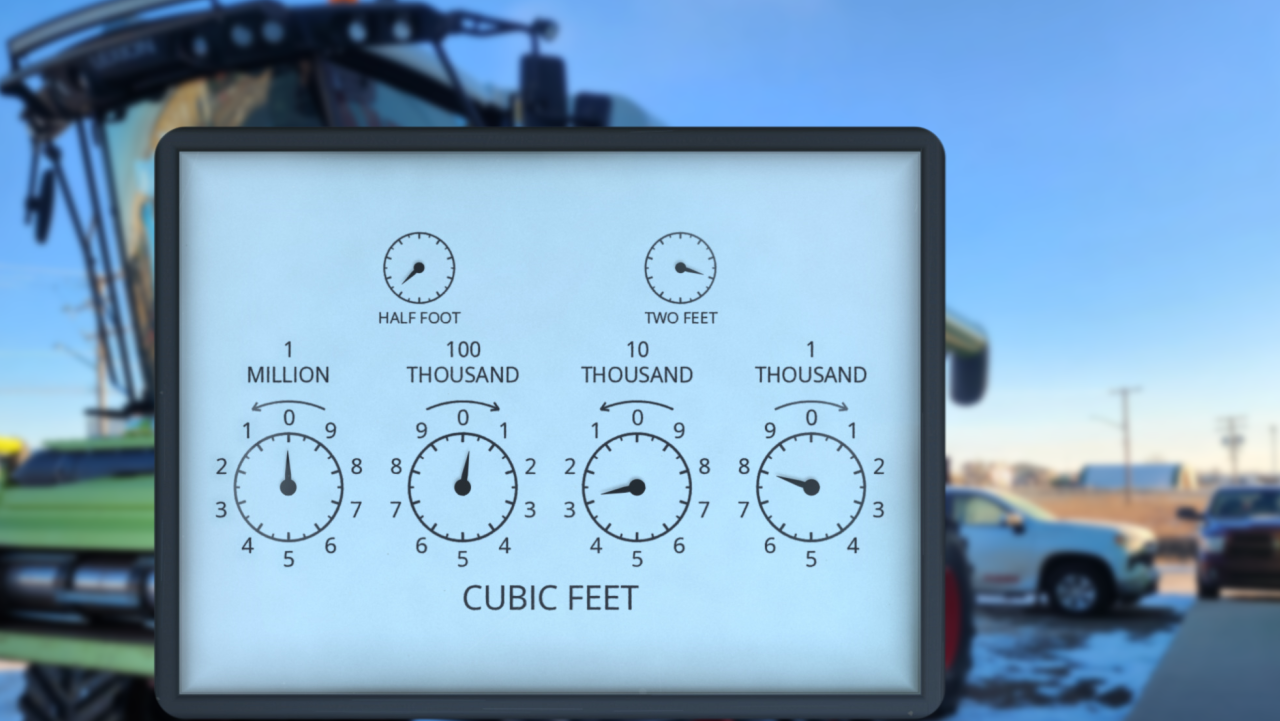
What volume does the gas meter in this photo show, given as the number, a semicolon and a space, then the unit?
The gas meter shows 2800; ft³
